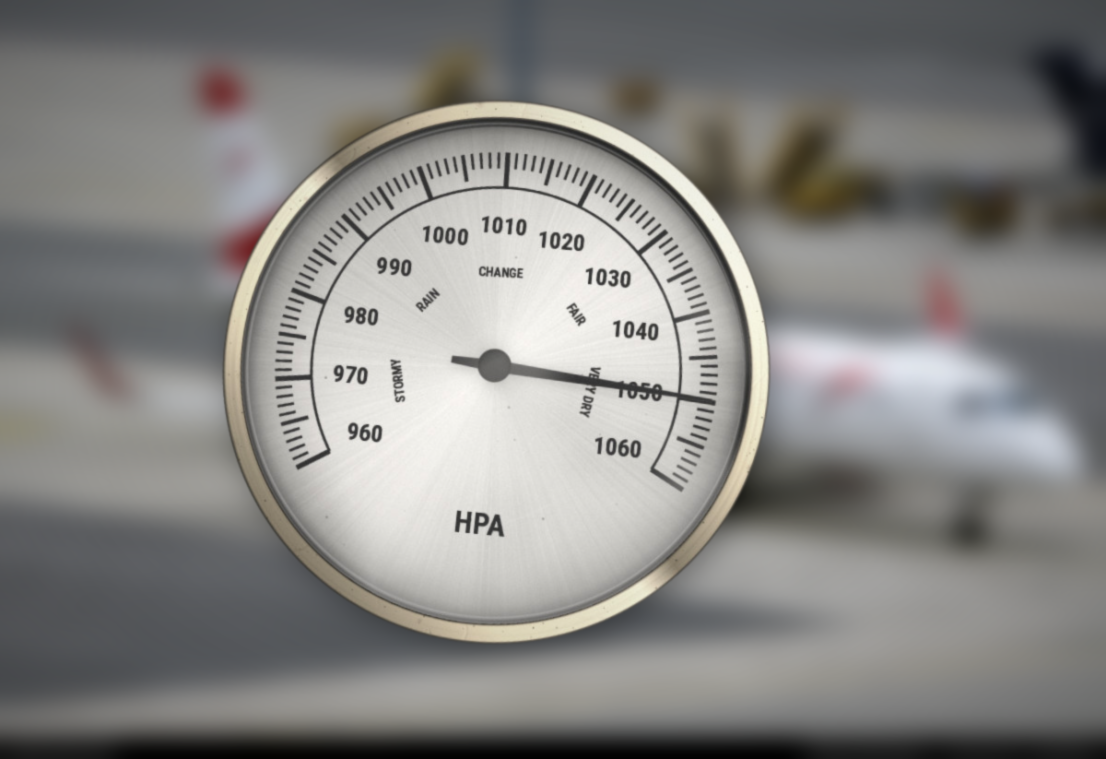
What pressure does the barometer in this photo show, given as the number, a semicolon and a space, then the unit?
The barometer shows 1050; hPa
